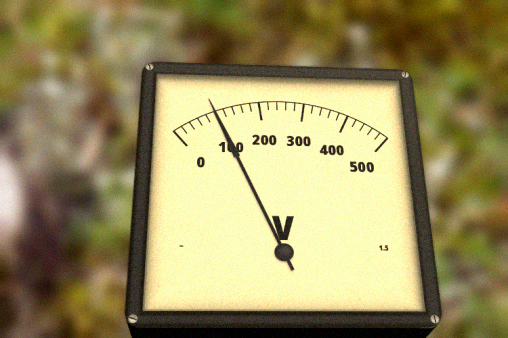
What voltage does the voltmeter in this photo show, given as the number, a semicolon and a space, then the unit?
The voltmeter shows 100; V
